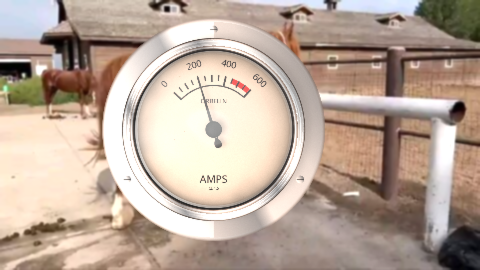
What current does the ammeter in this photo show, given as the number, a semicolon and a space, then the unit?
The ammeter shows 200; A
